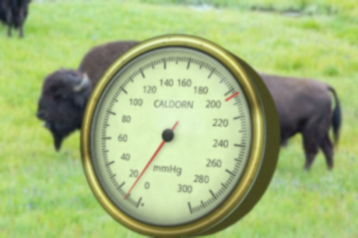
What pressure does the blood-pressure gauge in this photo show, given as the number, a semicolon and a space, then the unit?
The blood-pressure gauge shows 10; mmHg
